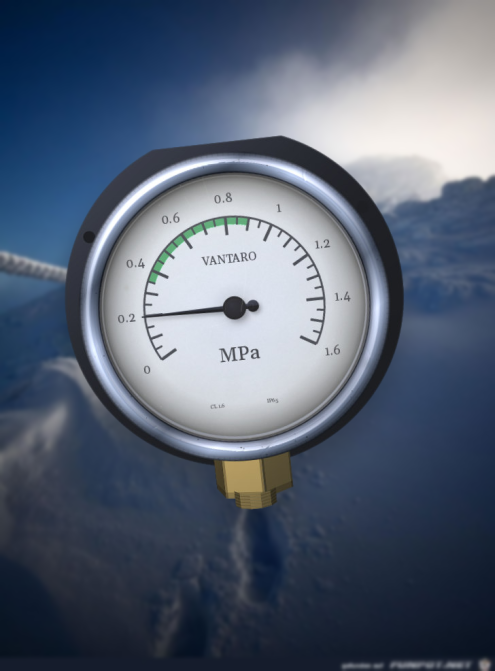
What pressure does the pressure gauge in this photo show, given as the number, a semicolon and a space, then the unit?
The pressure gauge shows 0.2; MPa
